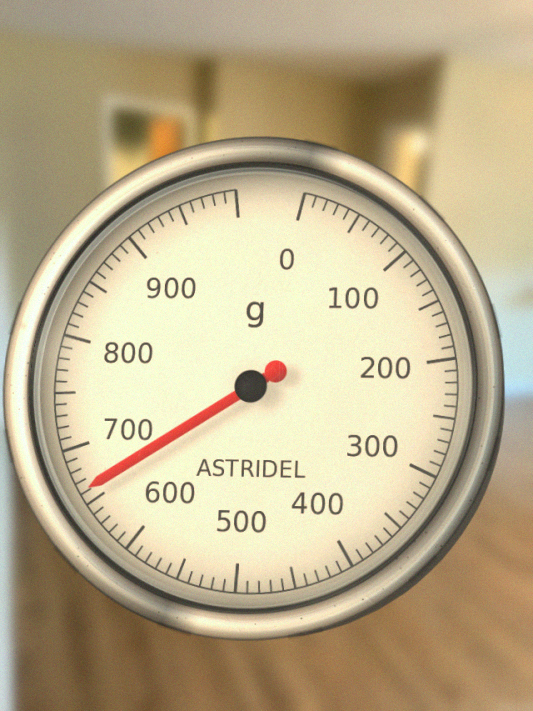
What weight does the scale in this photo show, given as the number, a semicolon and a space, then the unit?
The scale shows 660; g
